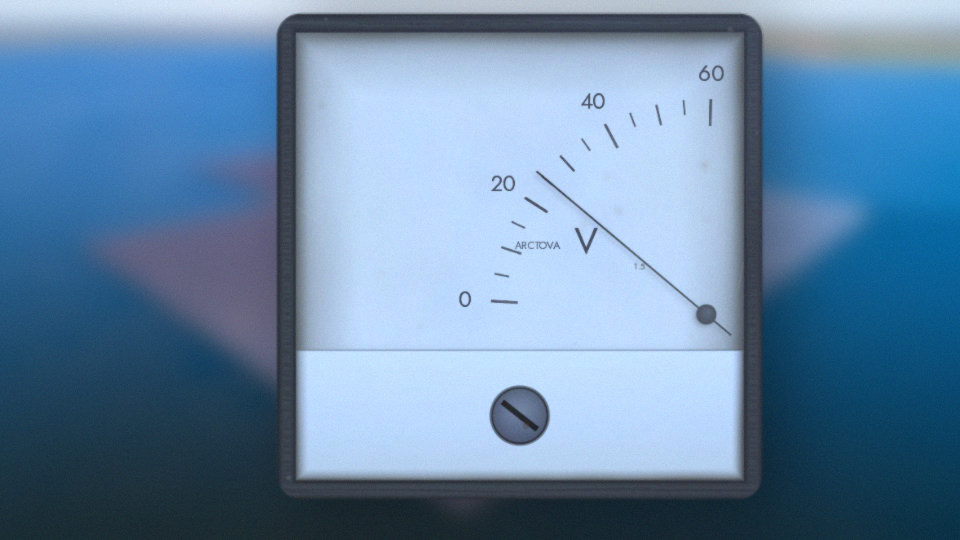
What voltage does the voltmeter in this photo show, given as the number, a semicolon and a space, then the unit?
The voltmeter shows 25; V
